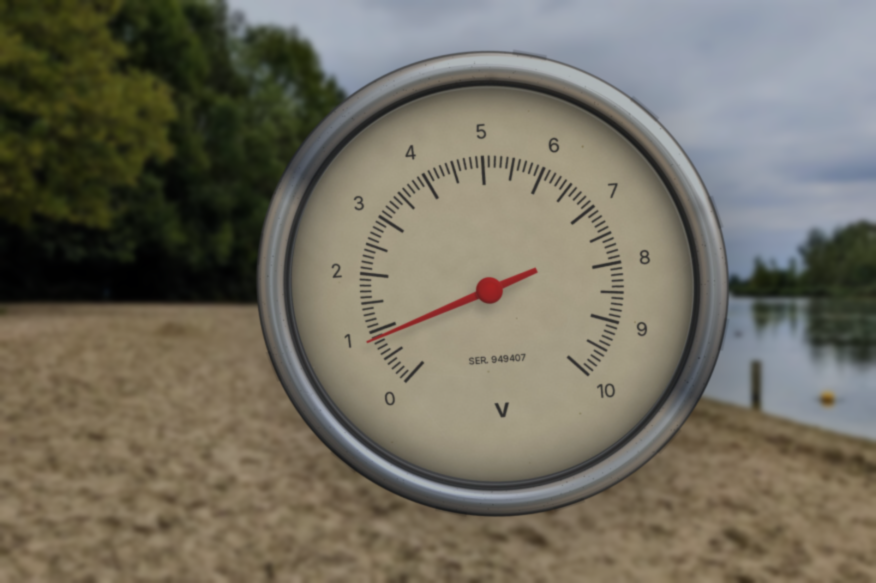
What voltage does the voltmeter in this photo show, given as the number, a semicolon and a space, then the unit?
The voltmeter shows 0.9; V
